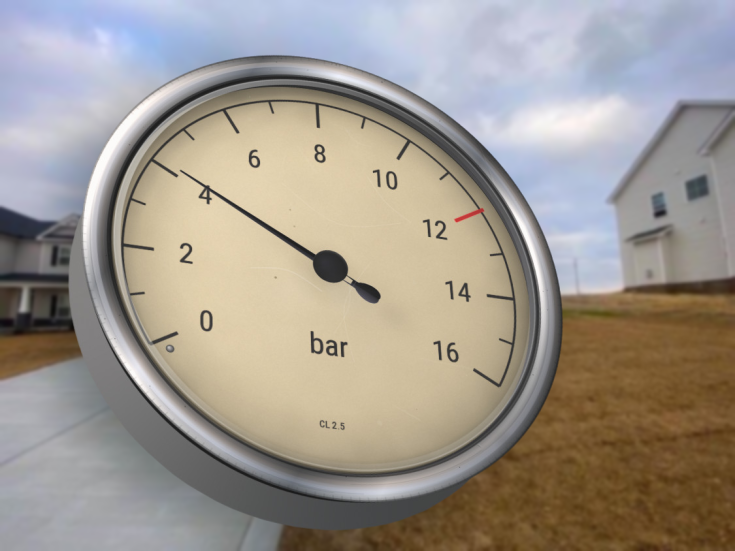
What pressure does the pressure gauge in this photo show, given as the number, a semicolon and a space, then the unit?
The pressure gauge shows 4; bar
